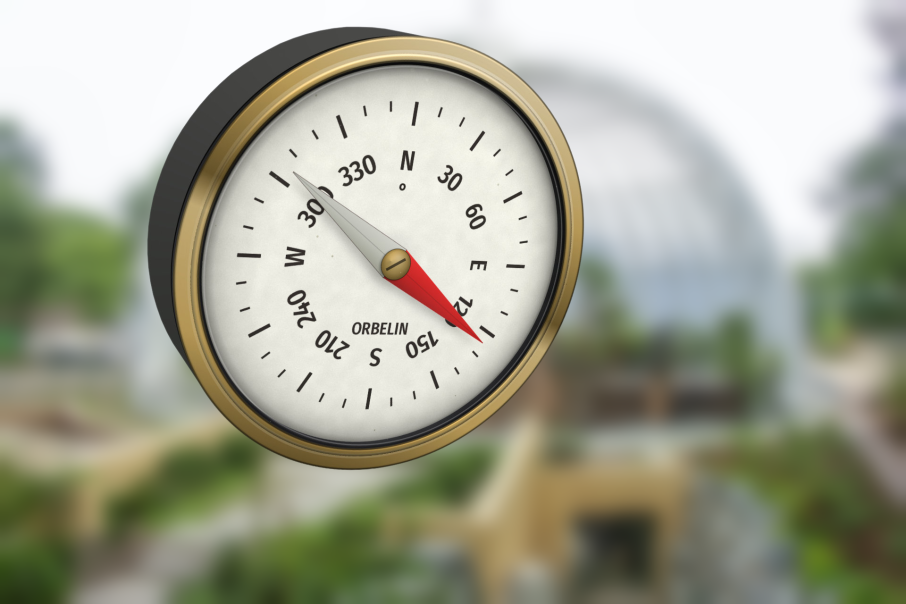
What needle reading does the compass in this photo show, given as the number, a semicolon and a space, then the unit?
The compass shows 125; °
